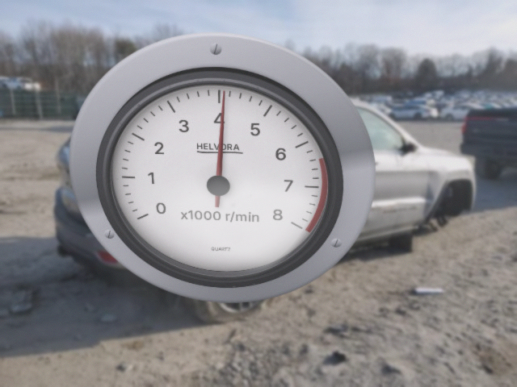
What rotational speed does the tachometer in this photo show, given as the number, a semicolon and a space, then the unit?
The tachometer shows 4100; rpm
